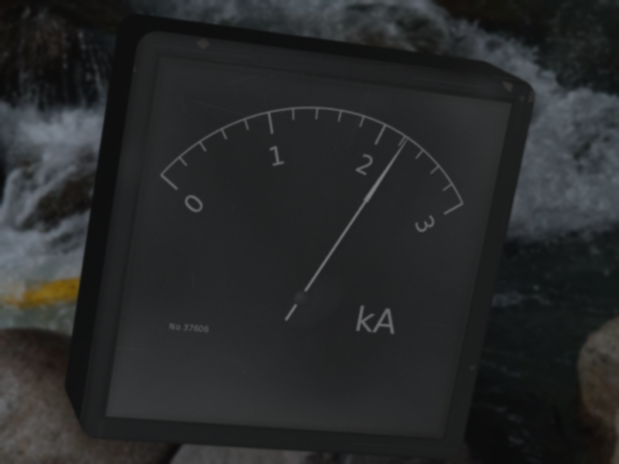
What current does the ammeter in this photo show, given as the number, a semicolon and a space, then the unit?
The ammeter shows 2.2; kA
